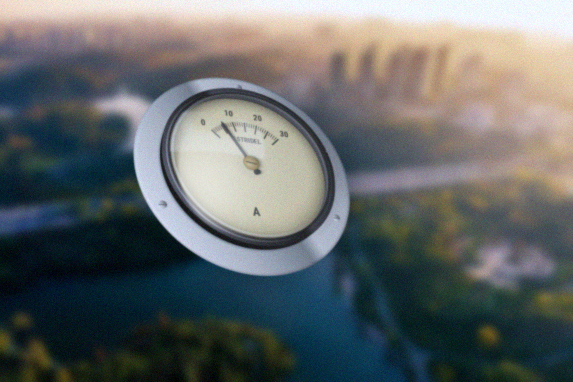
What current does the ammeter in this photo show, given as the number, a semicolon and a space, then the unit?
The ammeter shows 5; A
